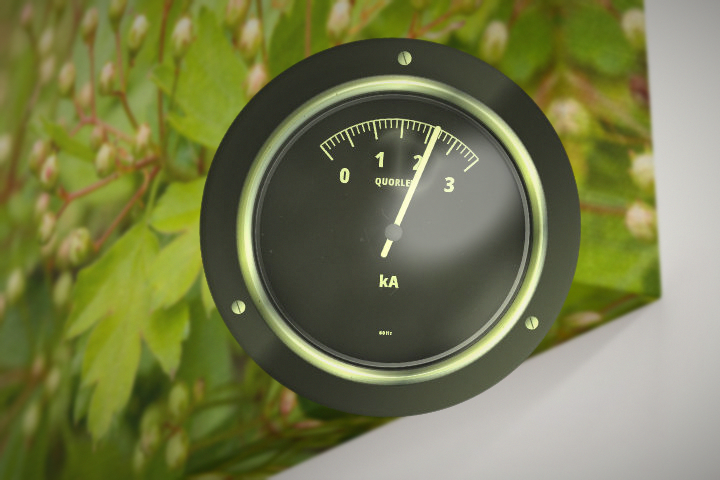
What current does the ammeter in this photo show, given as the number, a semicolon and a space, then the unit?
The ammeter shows 2.1; kA
